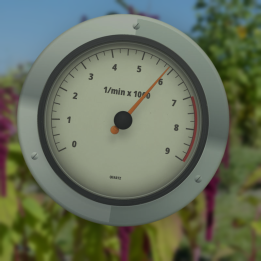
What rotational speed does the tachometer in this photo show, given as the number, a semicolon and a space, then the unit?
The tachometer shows 5875; rpm
